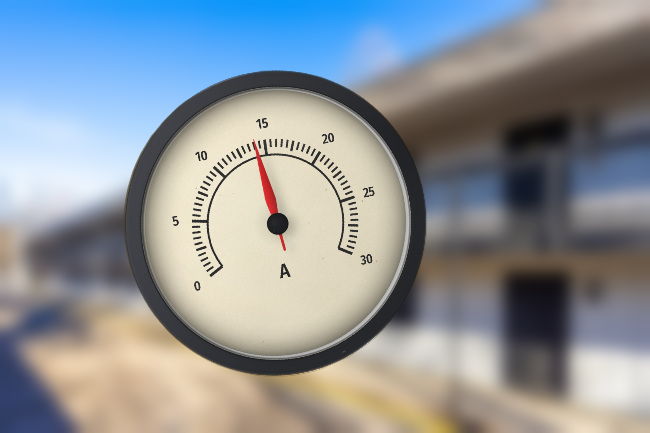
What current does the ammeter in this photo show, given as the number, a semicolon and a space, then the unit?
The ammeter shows 14; A
